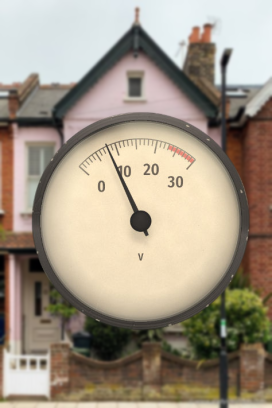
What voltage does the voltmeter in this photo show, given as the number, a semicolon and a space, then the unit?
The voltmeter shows 8; V
